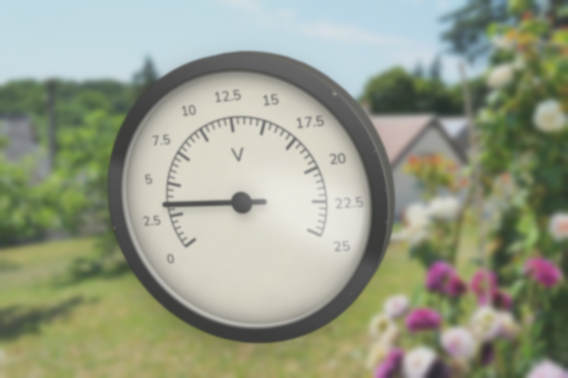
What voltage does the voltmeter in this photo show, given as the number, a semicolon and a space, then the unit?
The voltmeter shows 3.5; V
